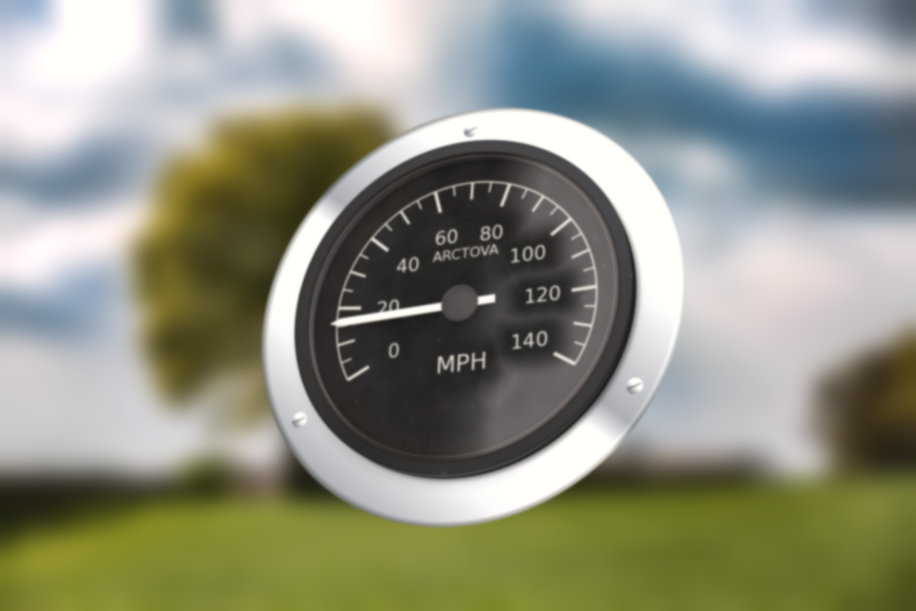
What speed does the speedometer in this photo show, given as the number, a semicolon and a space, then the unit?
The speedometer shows 15; mph
